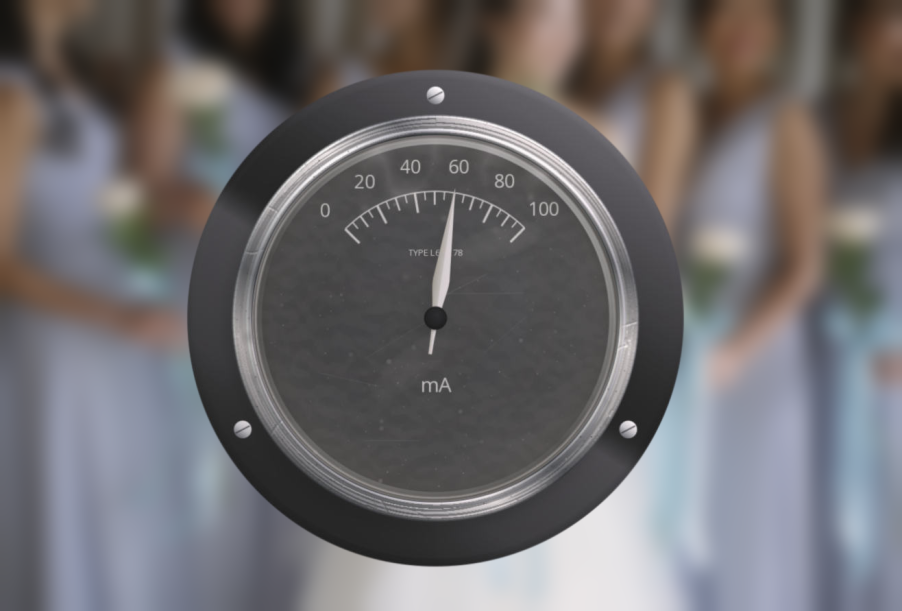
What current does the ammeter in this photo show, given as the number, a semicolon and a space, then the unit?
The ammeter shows 60; mA
